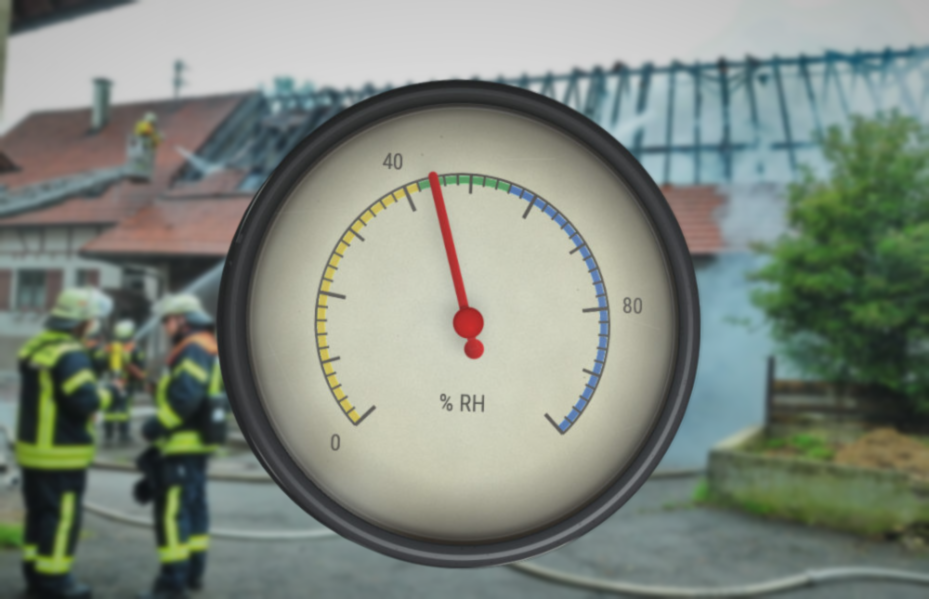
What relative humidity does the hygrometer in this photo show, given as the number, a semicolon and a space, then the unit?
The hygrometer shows 44; %
